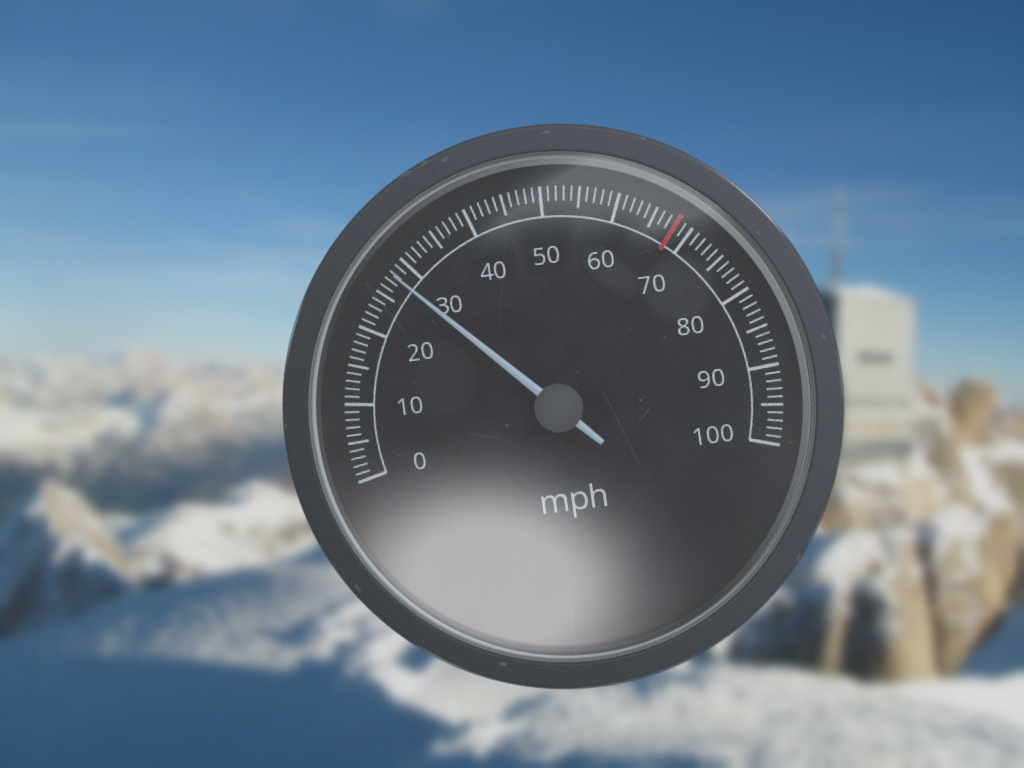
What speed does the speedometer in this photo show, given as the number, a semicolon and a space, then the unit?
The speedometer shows 28; mph
